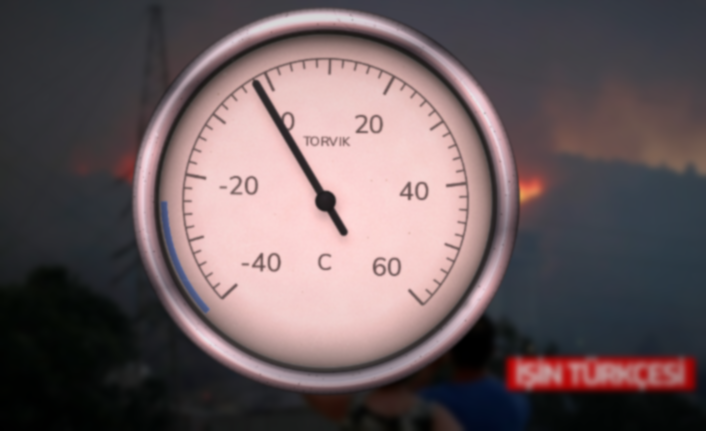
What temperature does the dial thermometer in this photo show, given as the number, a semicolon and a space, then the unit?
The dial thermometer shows -2; °C
